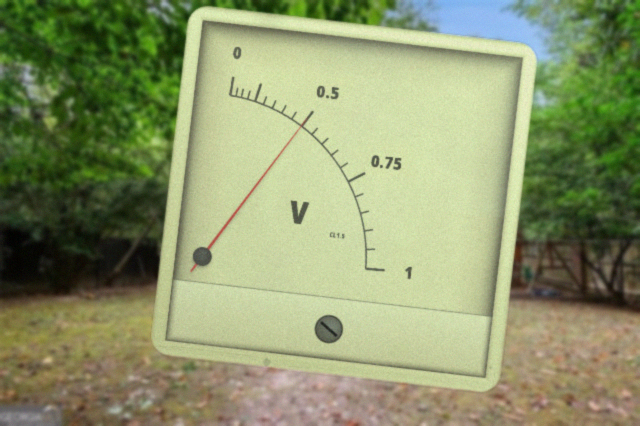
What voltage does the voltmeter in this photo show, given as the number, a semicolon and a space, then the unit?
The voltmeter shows 0.5; V
